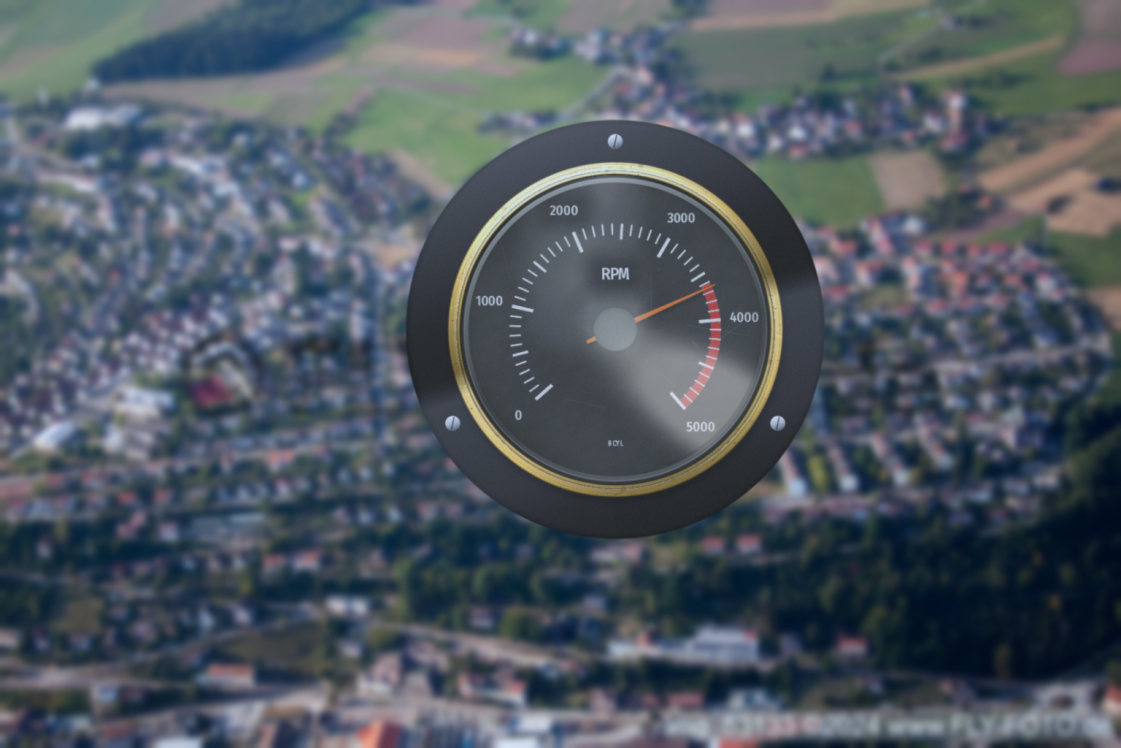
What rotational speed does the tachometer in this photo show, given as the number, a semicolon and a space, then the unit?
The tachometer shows 3650; rpm
